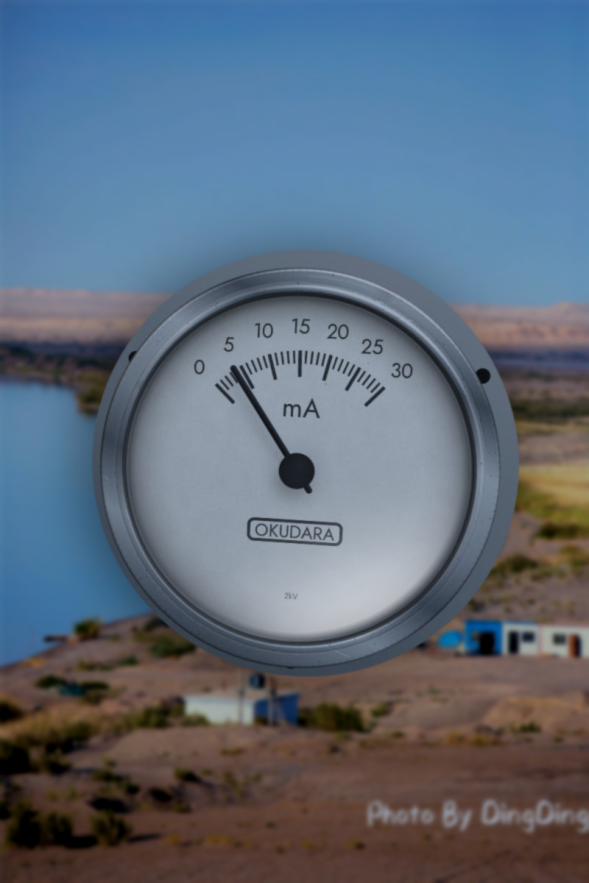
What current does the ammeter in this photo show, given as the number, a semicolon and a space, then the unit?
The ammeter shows 4; mA
